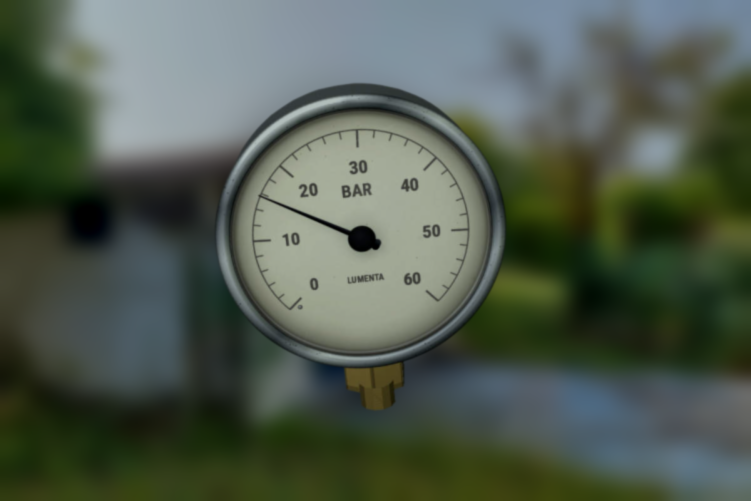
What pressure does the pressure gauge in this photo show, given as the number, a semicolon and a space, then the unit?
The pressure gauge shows 16; bar
